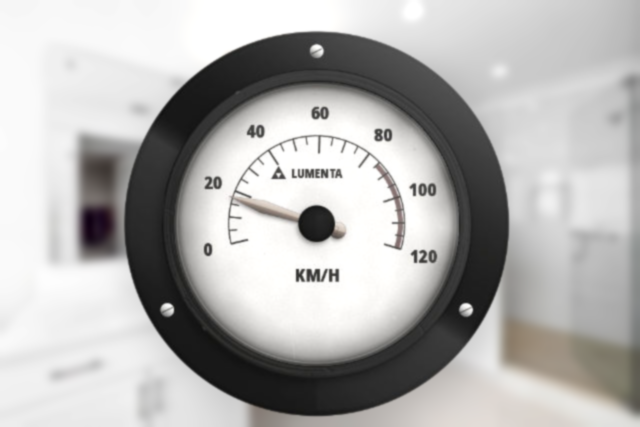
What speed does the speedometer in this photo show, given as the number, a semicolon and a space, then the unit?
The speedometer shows 17.5; km/h
